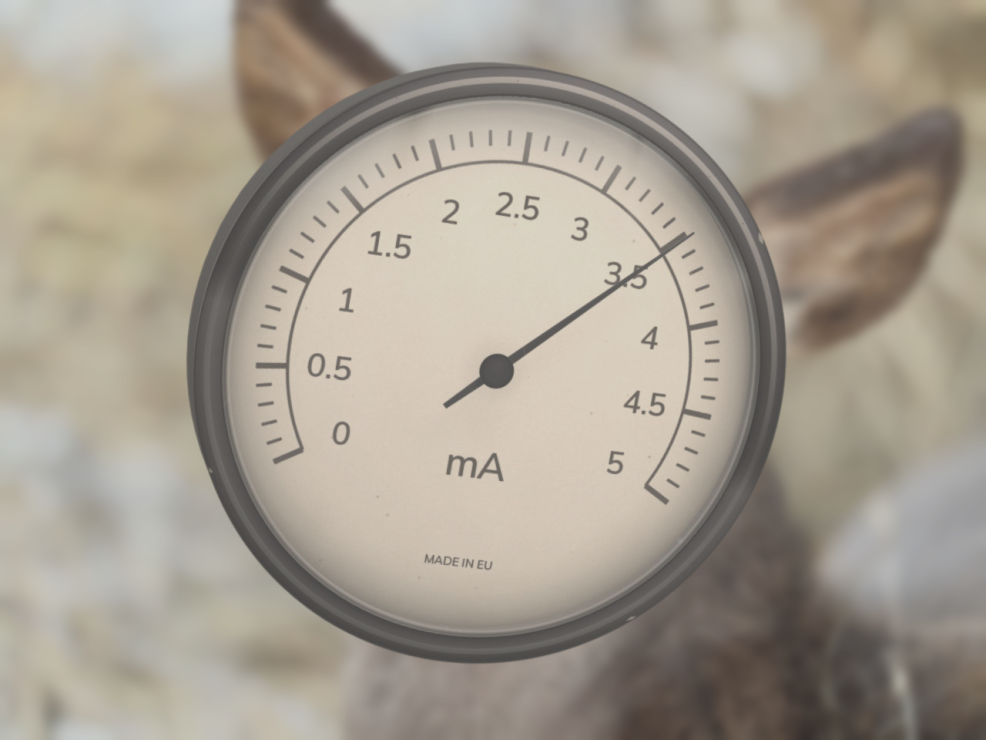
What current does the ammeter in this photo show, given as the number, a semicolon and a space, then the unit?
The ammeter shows 3.5; mA
